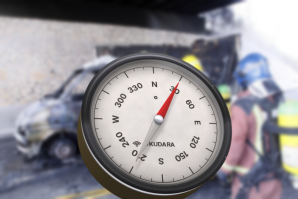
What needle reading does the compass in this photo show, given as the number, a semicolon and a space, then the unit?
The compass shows 30; °
